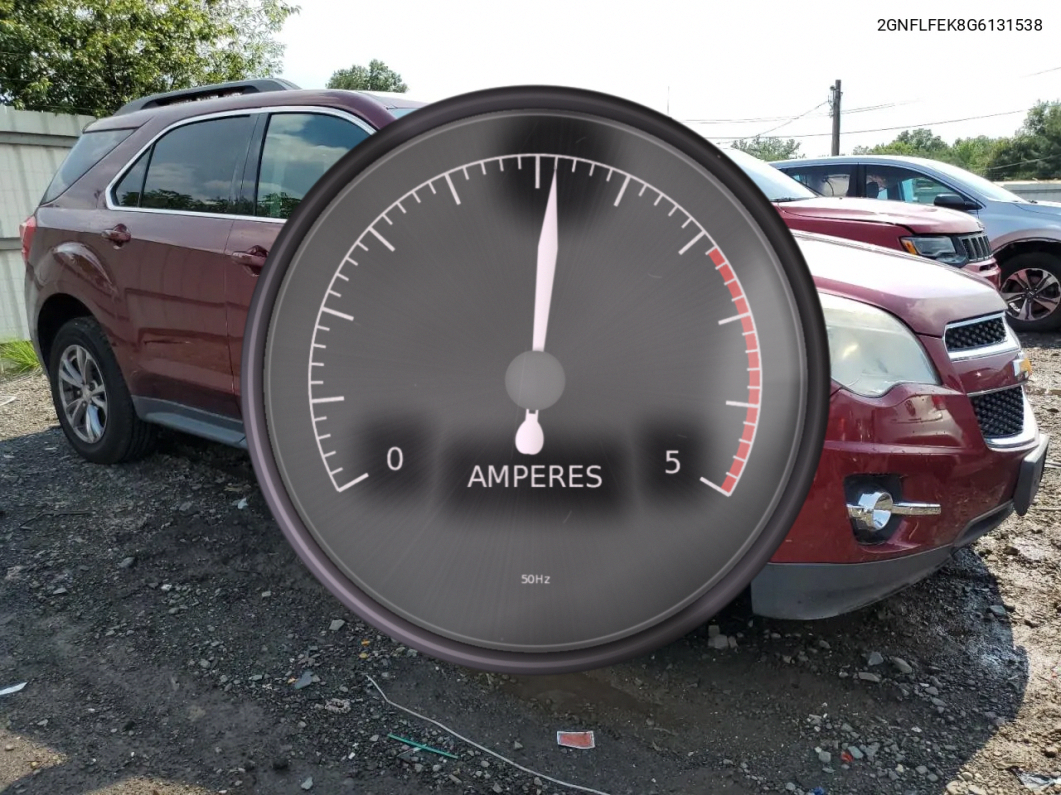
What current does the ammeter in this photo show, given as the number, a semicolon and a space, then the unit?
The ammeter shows 2.6; A
